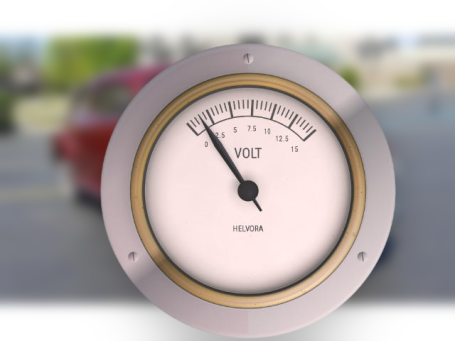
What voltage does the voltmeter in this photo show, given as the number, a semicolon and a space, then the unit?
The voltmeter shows 1.5; V
